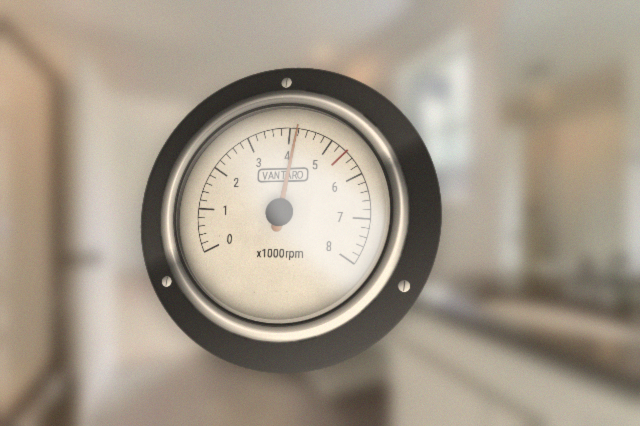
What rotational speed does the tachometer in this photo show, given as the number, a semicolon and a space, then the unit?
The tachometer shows 4200; rpm
